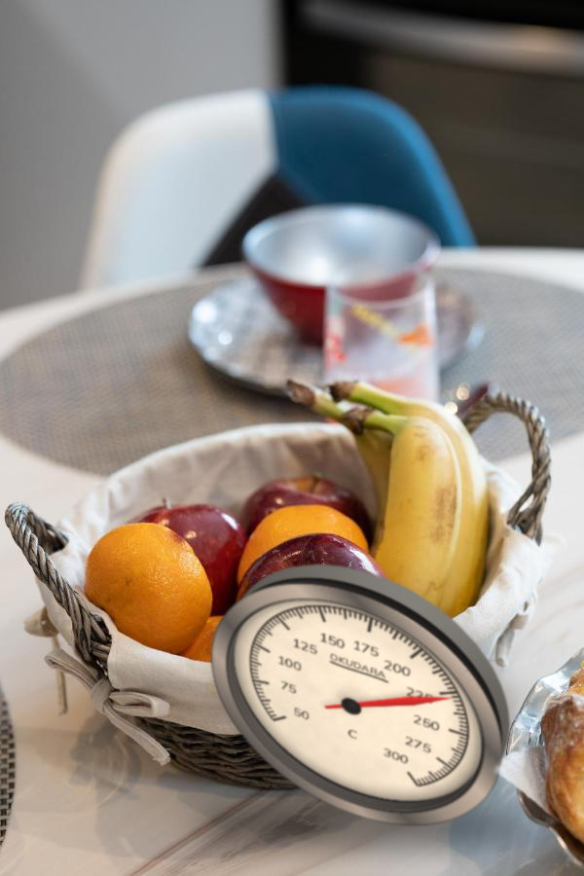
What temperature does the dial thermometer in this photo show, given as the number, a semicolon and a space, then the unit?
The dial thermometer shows 225; °C
